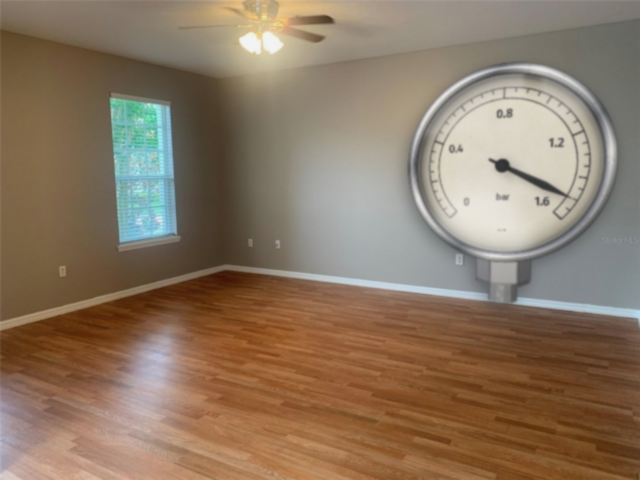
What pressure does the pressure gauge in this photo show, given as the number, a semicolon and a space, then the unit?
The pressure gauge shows 1.5; bar
